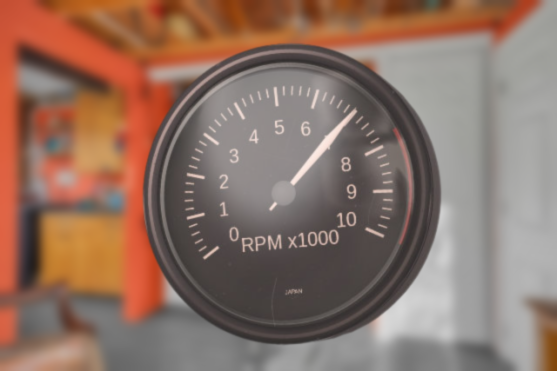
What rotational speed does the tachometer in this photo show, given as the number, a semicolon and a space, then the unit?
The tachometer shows 7000; rpm
